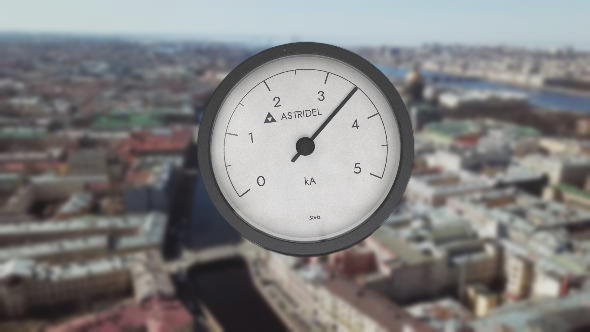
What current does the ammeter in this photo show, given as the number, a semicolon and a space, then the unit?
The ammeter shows 3.5; kA
